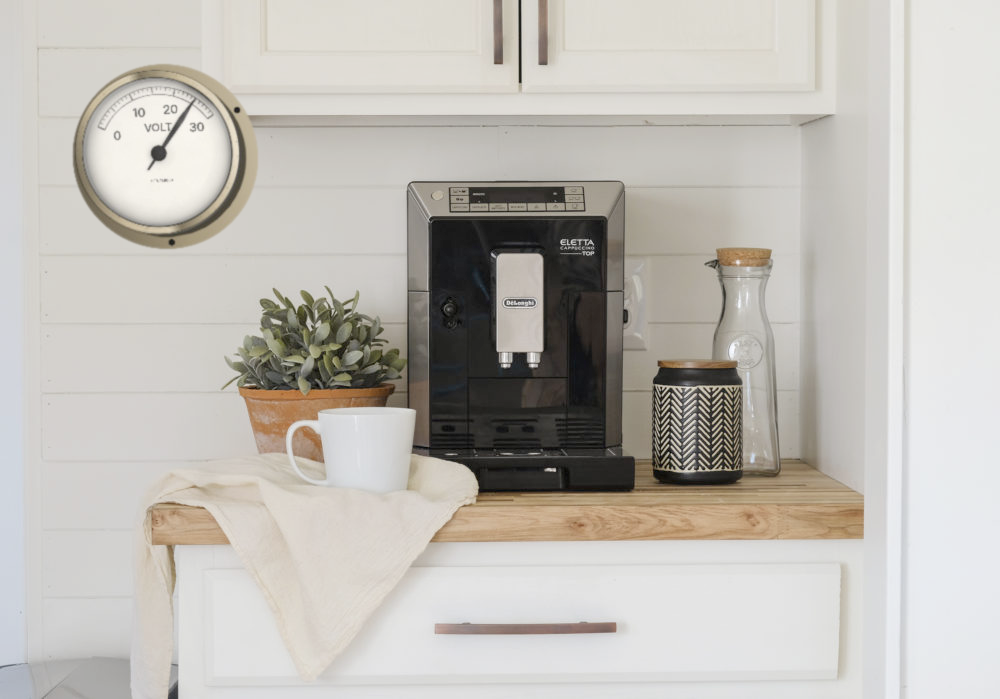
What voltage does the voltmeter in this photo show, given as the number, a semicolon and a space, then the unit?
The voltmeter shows 25; V
